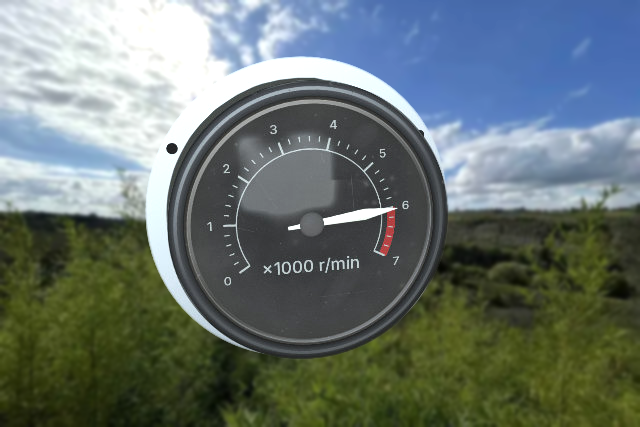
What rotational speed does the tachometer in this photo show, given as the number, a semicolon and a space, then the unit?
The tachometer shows 6000; rpm
